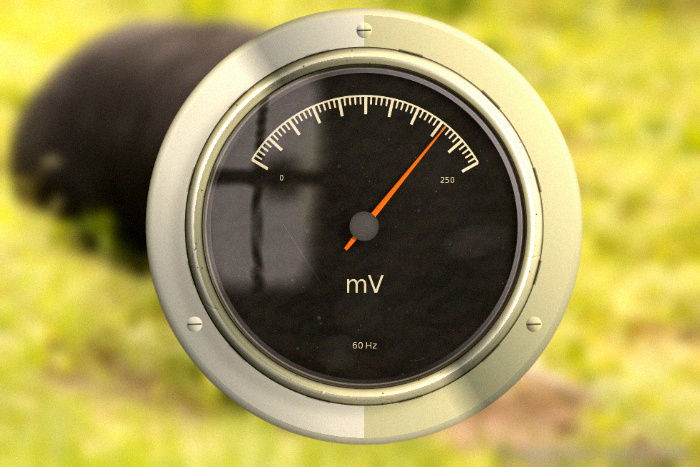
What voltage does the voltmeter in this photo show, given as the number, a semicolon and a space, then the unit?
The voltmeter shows 205; mV
